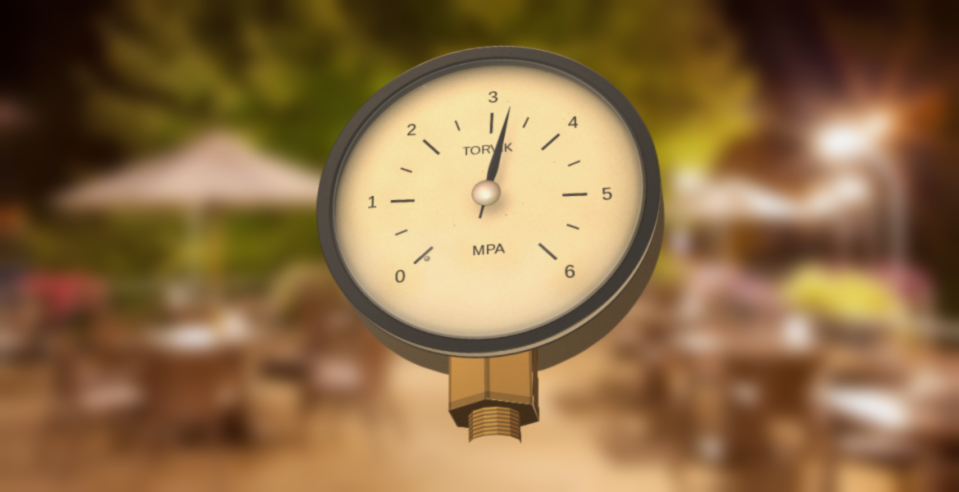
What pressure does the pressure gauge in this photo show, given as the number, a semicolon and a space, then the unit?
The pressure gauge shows 3.25; MPa
